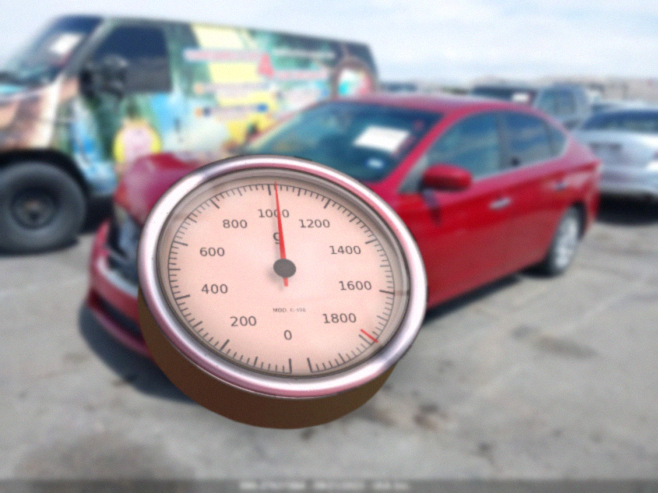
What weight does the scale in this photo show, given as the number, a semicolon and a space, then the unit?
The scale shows 1020; g
